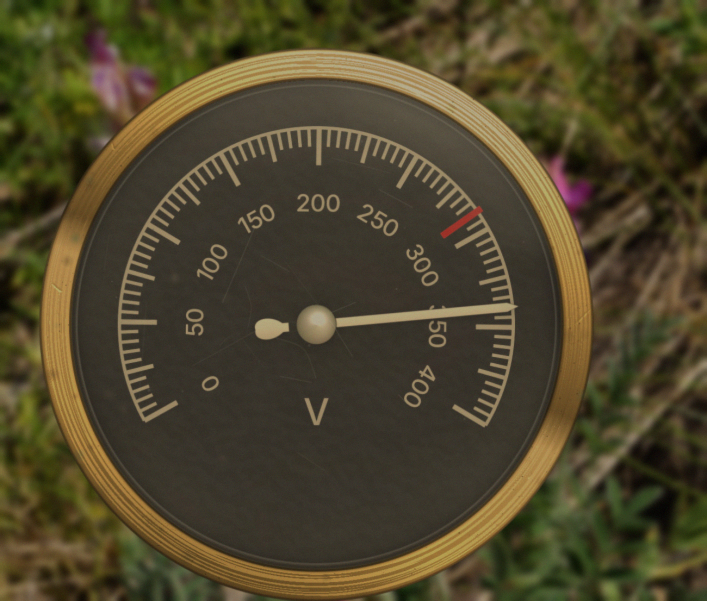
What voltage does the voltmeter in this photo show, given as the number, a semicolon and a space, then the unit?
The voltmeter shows 340; V
